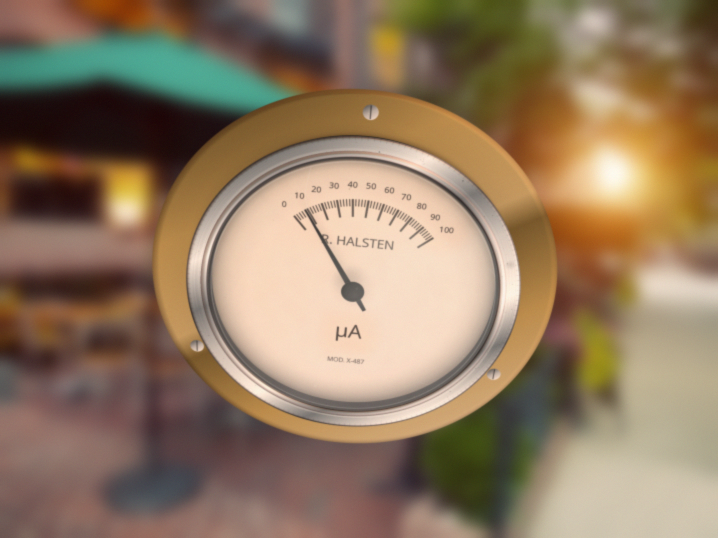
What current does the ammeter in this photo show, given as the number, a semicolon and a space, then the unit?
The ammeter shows 10; µA
